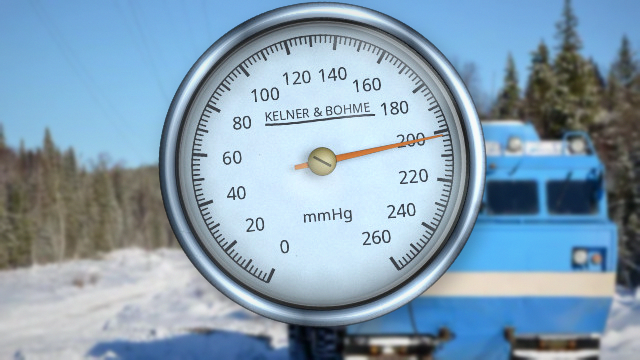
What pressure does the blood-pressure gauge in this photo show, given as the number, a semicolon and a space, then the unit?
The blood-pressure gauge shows 202; mmHg
